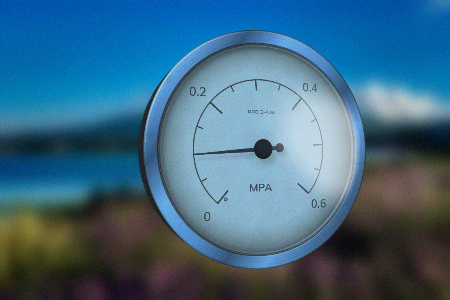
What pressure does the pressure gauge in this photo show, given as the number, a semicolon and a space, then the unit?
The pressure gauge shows 0.1; MPa
